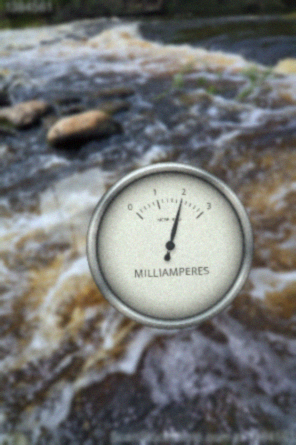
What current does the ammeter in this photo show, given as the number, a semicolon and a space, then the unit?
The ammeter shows 2; mA
